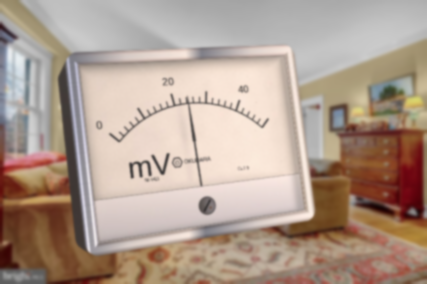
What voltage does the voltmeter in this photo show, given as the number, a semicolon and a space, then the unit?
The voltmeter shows 24; mV
